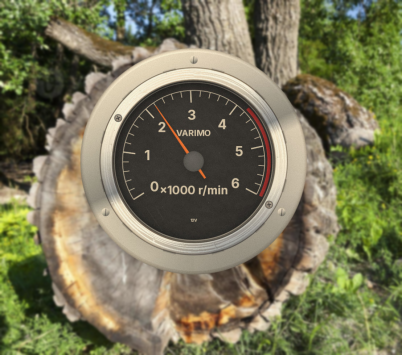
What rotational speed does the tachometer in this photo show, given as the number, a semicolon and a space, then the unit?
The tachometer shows 2200; rpm
